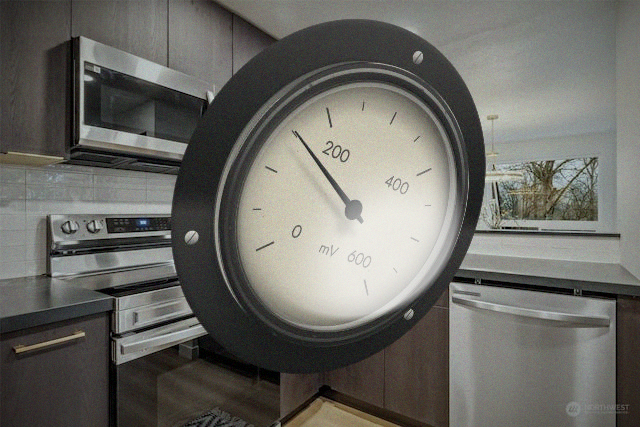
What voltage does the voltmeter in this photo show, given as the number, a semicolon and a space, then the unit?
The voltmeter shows 150; mV
